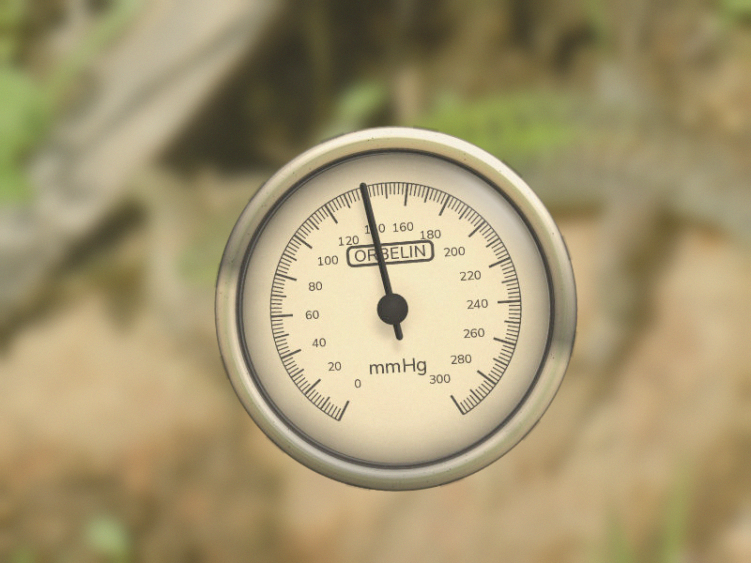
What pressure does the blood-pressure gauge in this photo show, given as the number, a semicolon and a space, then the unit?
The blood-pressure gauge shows 140; mmHg
